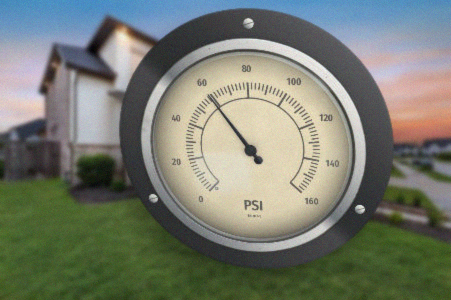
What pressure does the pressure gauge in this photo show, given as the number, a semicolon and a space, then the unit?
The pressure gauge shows 60; psi
